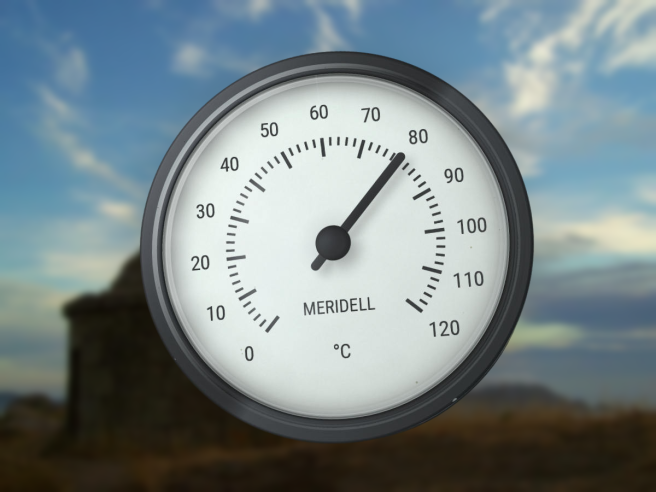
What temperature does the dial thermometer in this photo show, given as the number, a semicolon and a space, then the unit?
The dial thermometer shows 80; °C
